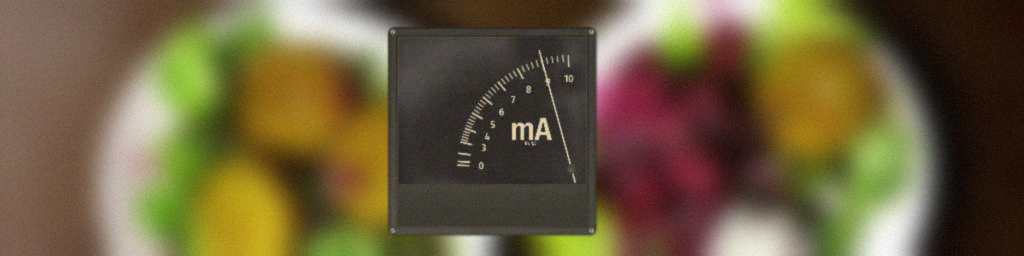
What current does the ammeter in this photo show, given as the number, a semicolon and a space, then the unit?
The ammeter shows 9; mA
